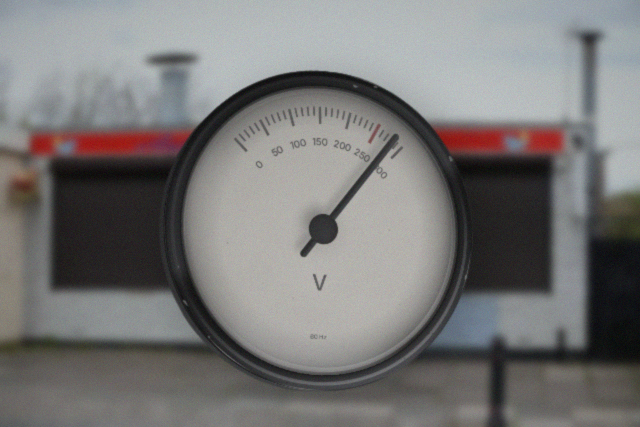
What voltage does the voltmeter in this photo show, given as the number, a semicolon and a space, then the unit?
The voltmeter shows 280; V
